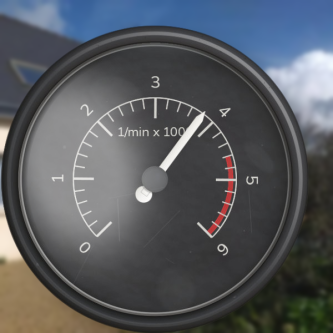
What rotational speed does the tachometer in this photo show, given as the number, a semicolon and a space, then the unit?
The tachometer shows 3800; rpm
